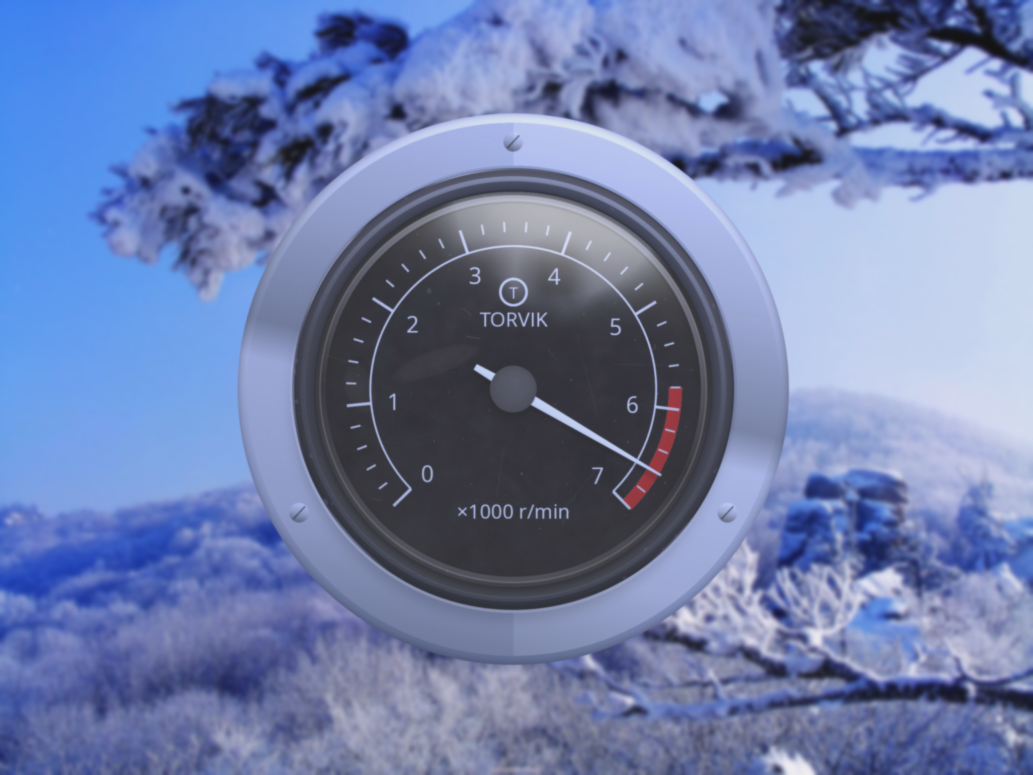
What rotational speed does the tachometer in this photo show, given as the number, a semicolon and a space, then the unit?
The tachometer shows 6600; rpm
